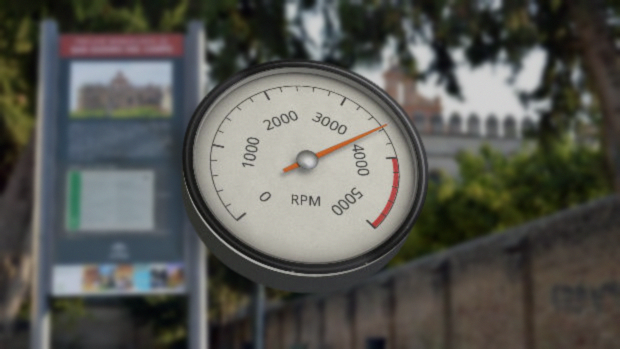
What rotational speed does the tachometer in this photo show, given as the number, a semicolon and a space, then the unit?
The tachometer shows 3600; rpm
